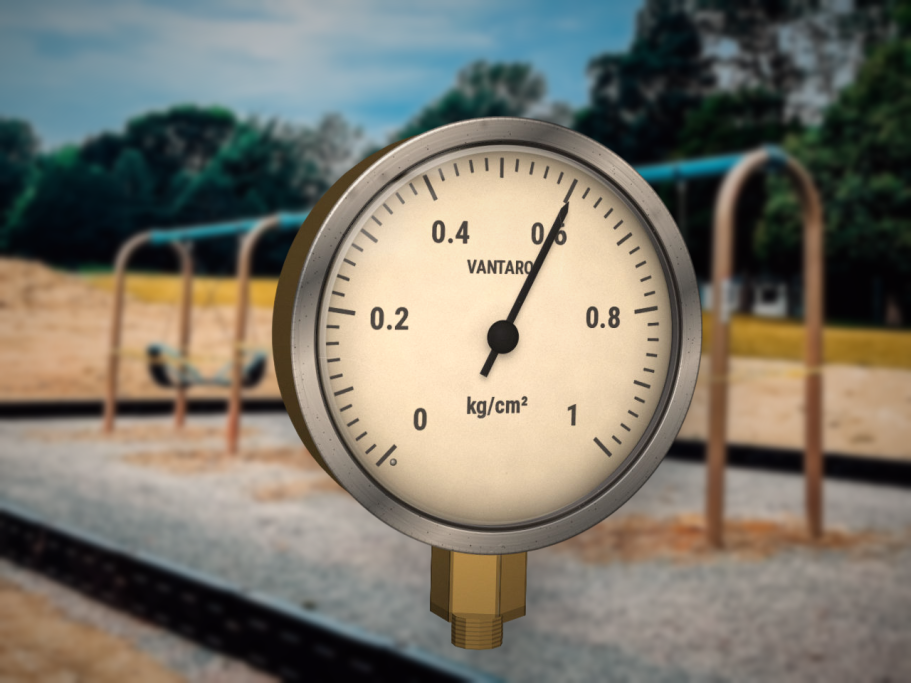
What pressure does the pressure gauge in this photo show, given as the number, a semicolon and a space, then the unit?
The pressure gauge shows 0.6; kg/cm²
